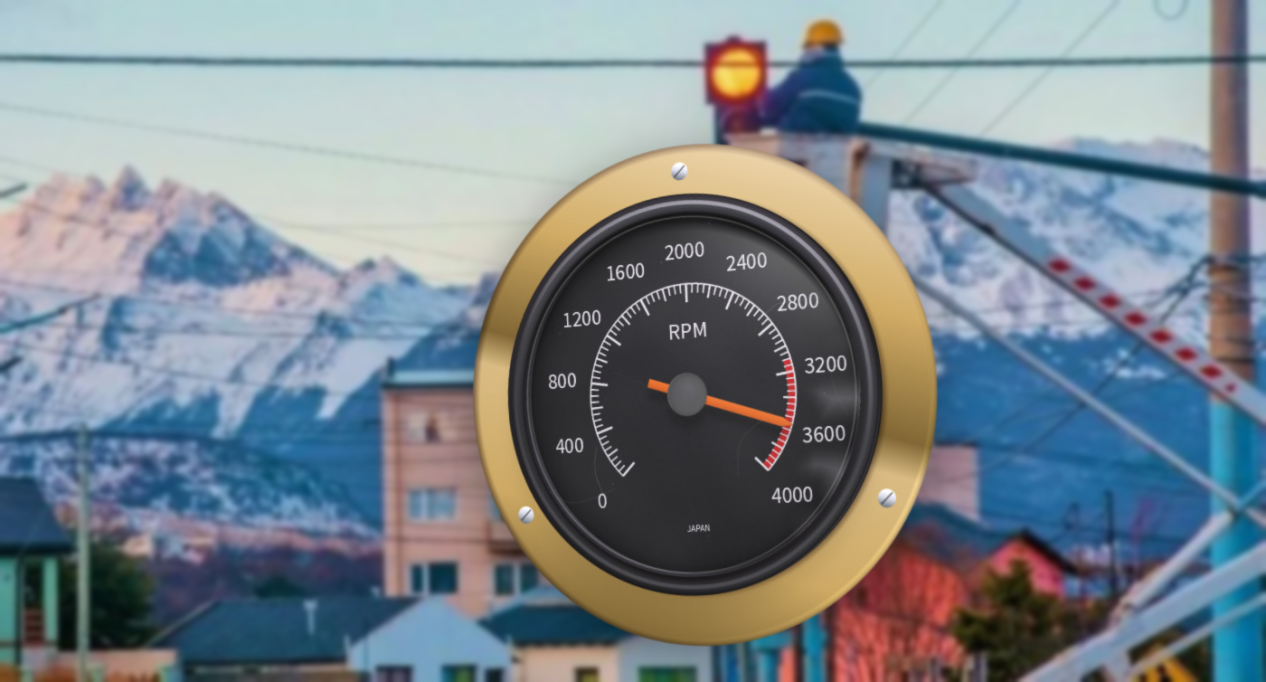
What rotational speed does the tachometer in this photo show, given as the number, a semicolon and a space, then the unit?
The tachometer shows 3600; rpm
